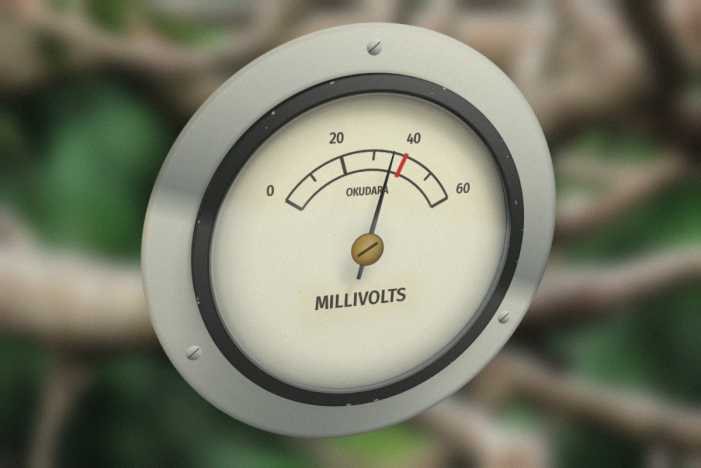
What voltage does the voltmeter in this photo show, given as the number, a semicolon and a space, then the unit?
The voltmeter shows 35; mV
